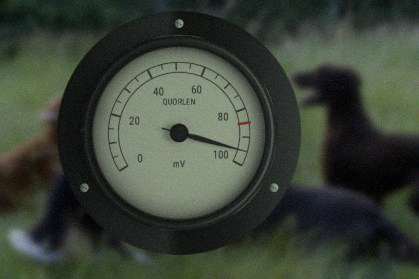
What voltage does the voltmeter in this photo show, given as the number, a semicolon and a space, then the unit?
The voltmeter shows 95; mV
